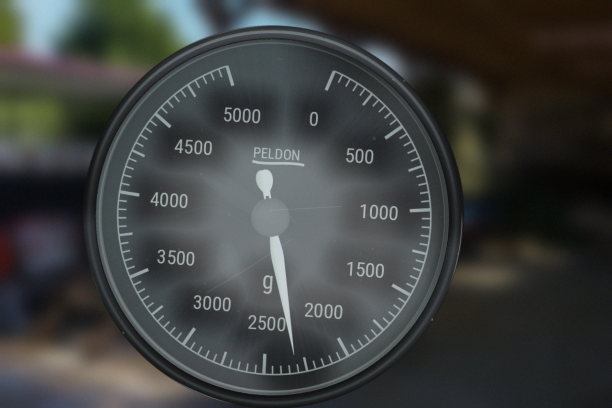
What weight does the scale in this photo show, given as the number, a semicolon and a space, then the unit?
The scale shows 2300; g
